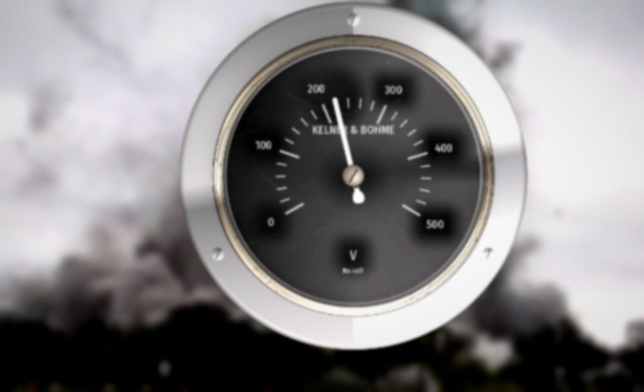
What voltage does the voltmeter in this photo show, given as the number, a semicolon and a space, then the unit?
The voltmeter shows 220; V
